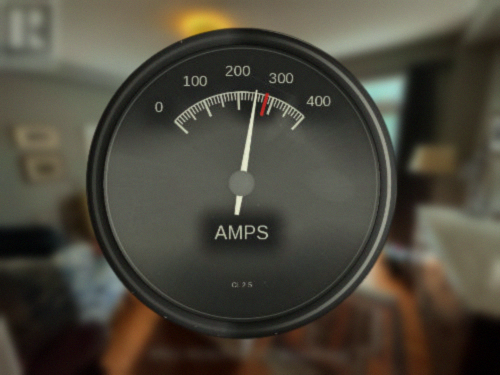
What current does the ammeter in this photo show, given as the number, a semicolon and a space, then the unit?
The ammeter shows 250; A
